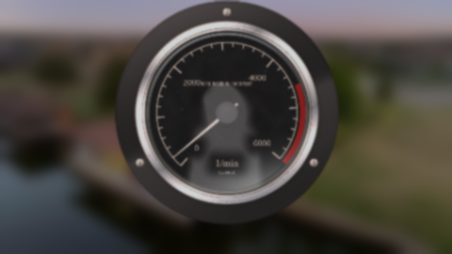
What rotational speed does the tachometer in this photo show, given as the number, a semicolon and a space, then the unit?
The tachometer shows 200; rpm
